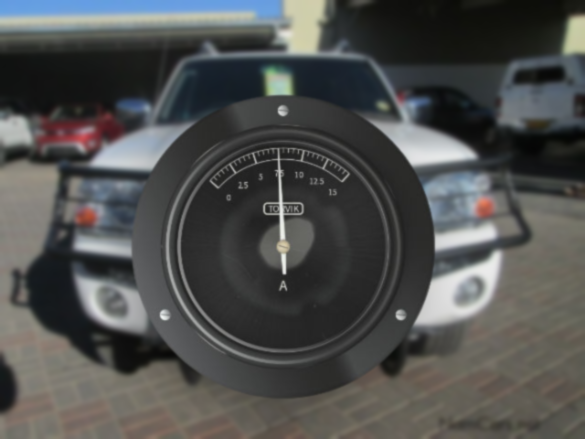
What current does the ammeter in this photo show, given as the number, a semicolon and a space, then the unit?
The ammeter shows 7.5; A
